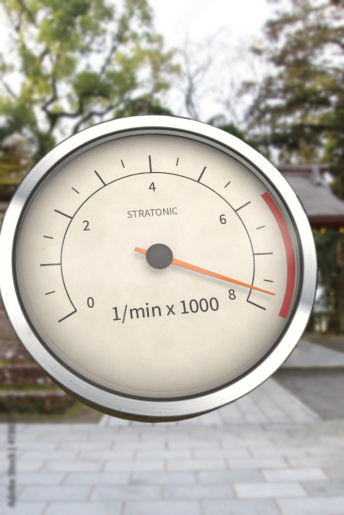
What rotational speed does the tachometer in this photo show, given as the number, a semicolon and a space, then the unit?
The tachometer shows 7750; rpm
